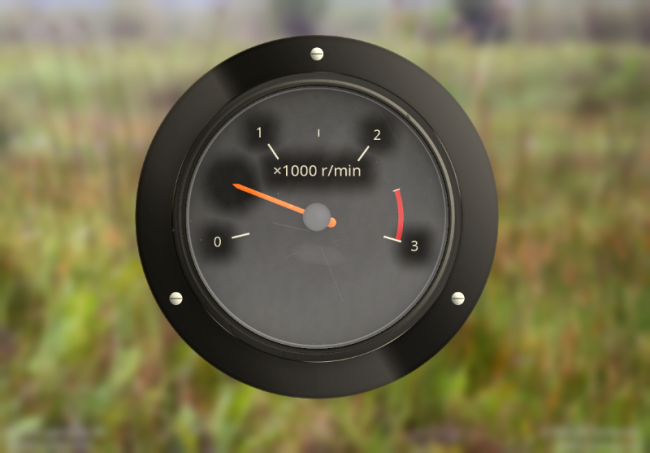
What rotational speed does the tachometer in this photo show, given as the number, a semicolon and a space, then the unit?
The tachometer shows 500; rpm
